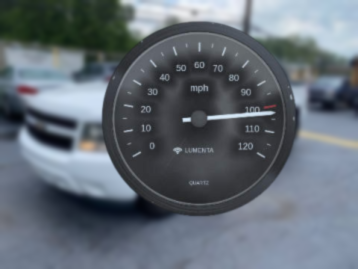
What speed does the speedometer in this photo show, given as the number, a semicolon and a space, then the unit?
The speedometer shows 102.5; mph
